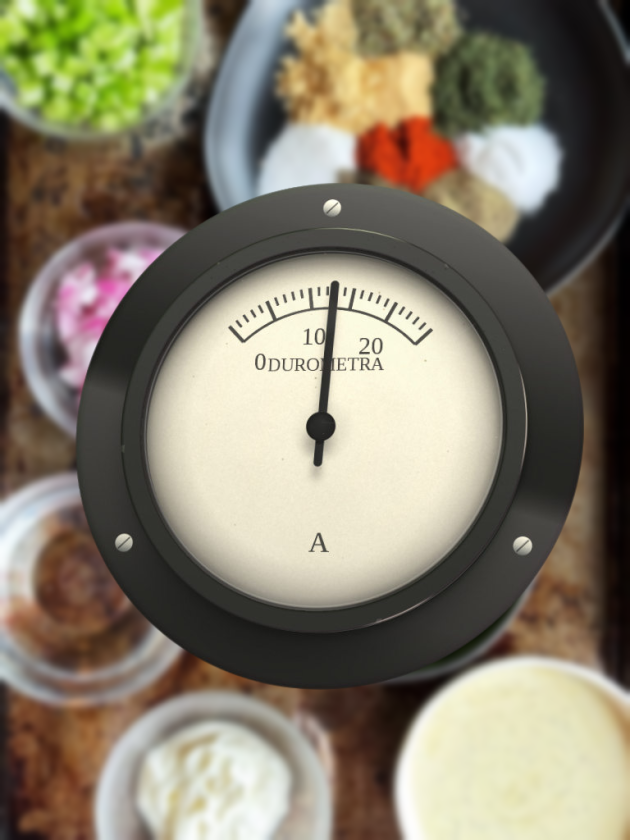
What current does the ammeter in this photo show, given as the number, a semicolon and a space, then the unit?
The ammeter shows 13; A
